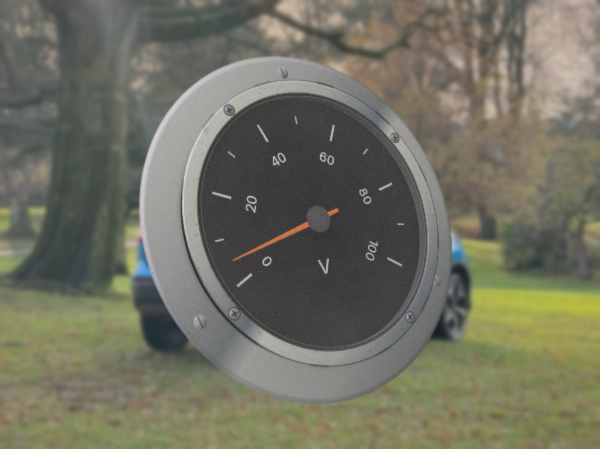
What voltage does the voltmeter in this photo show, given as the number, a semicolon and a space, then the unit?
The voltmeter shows 5; V
